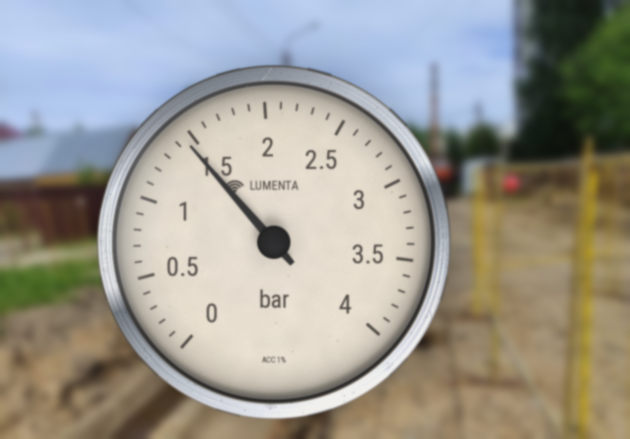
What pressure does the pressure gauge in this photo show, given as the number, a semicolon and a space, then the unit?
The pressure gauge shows 1.45; bar
